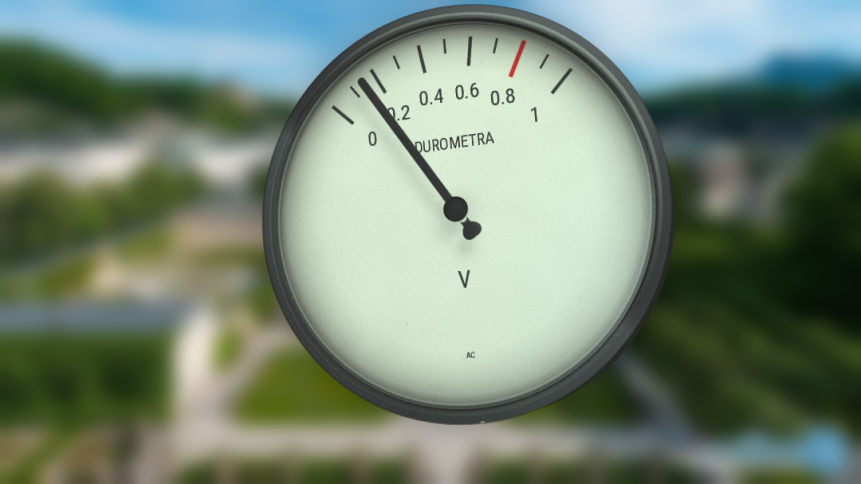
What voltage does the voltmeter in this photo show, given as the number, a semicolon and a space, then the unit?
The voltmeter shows 0.15; V
